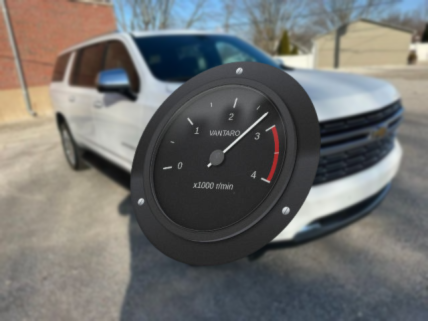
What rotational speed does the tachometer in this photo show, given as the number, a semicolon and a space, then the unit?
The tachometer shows 2750; rpm
